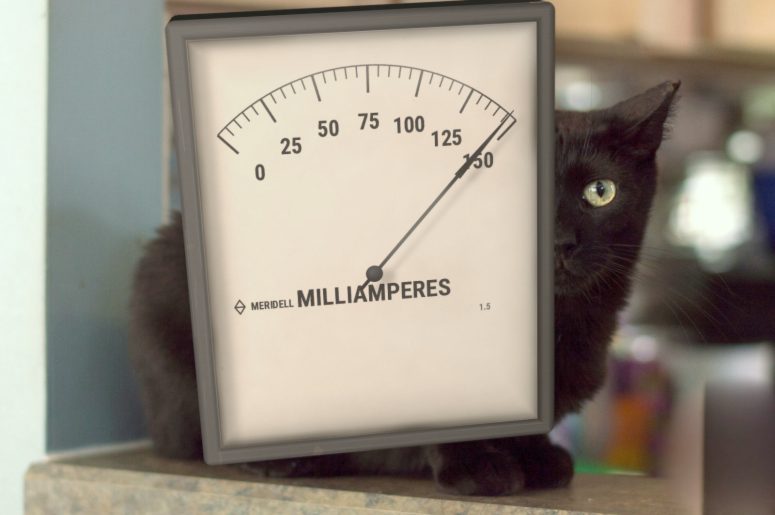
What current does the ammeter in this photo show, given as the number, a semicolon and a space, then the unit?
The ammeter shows 145; mA
